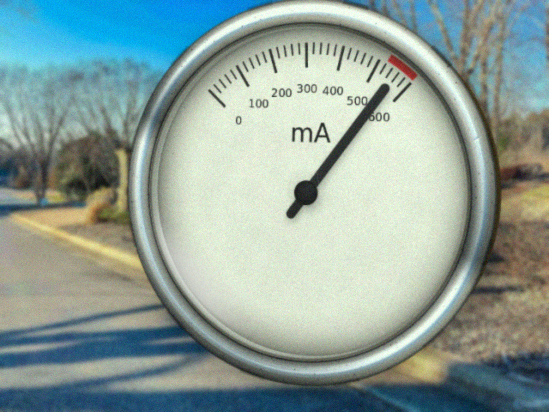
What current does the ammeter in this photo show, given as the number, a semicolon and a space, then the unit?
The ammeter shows 560; mA
